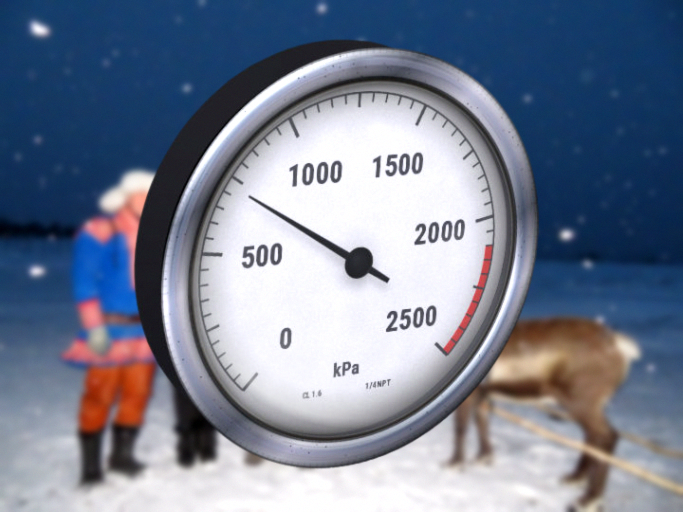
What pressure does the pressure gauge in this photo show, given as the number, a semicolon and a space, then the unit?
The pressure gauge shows 725; kPa
